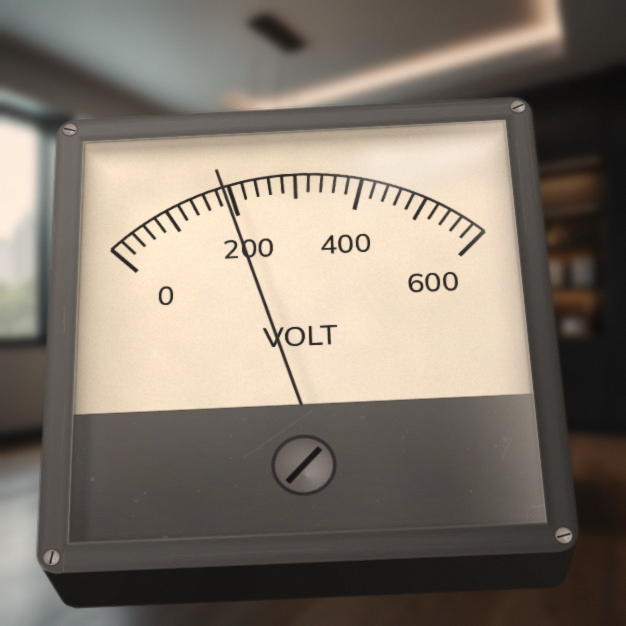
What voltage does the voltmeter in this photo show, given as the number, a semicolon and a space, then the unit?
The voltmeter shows 190; V
